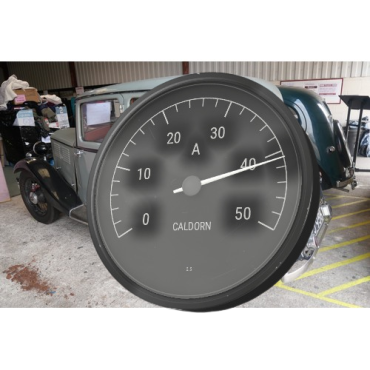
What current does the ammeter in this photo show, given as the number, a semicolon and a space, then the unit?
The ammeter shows 41; A
